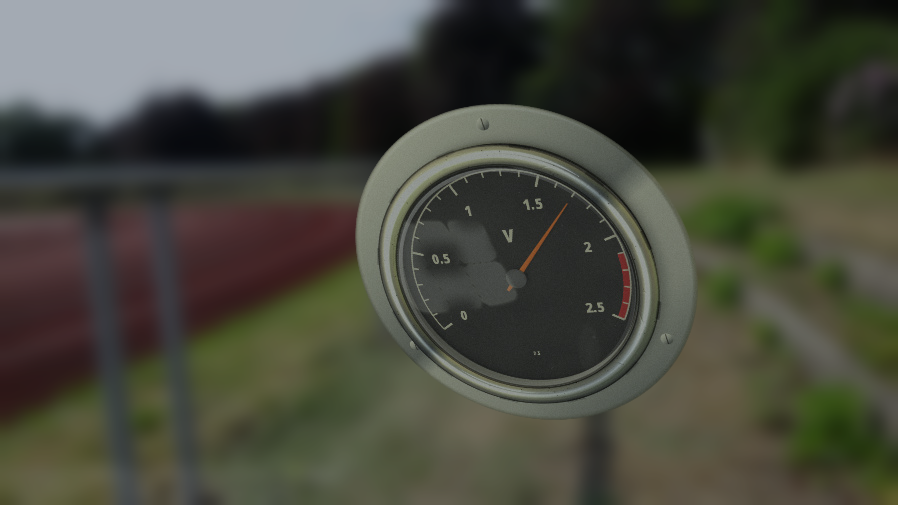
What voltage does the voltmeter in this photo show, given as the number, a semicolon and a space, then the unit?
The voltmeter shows 1.7; V
